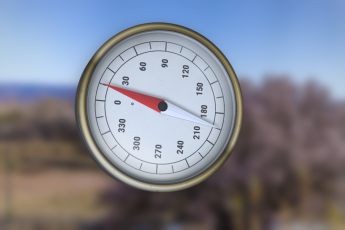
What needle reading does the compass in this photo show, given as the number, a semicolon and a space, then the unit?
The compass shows 15; °
